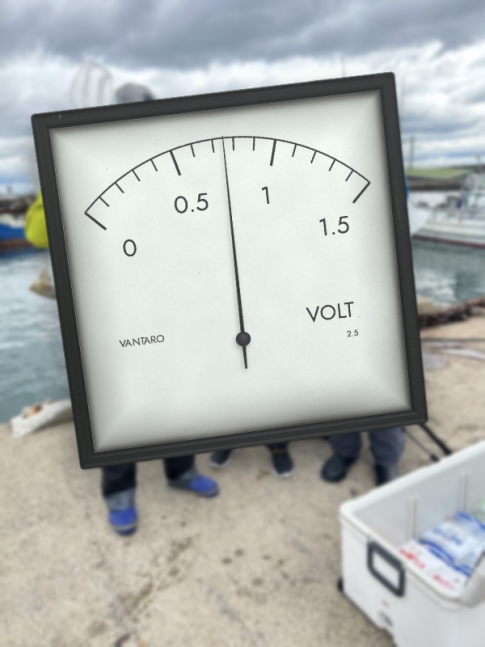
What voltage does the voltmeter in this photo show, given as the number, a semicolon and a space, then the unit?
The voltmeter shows 0.75; V
